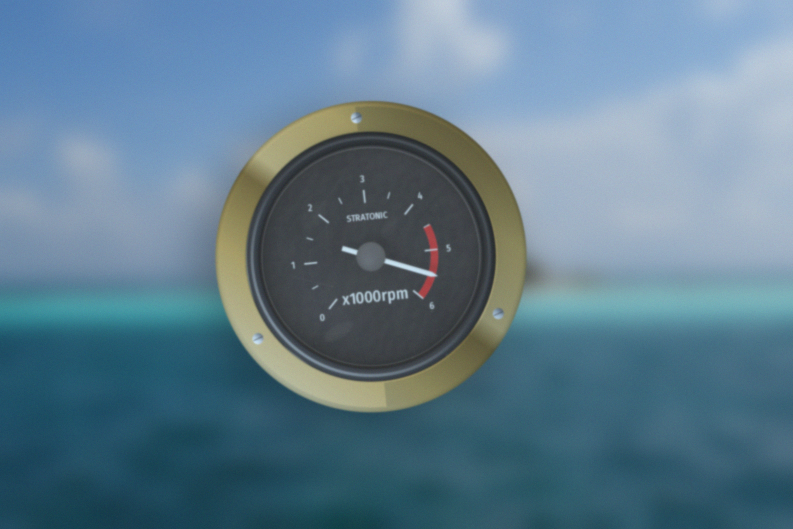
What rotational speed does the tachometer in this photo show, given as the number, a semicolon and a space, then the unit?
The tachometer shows 5500; rpm
